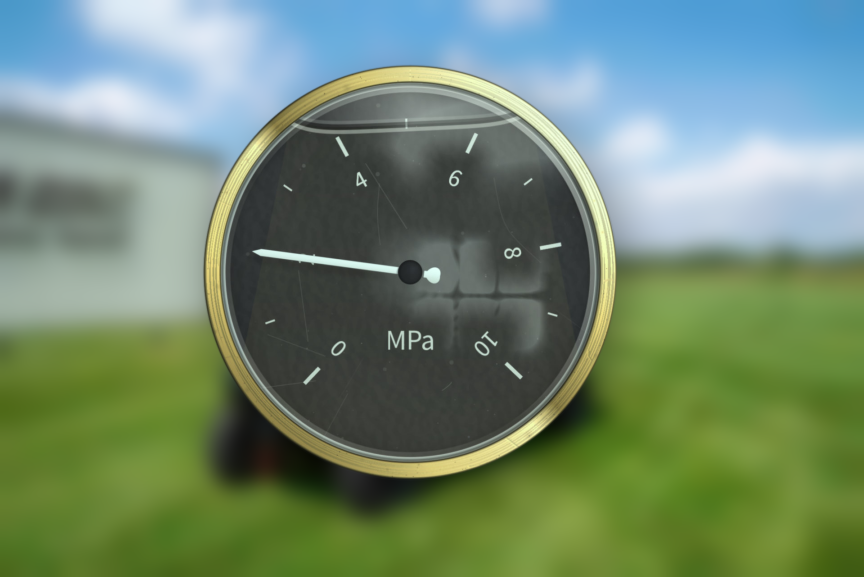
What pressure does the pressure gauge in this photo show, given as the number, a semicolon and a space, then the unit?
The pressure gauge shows 2; MPa
